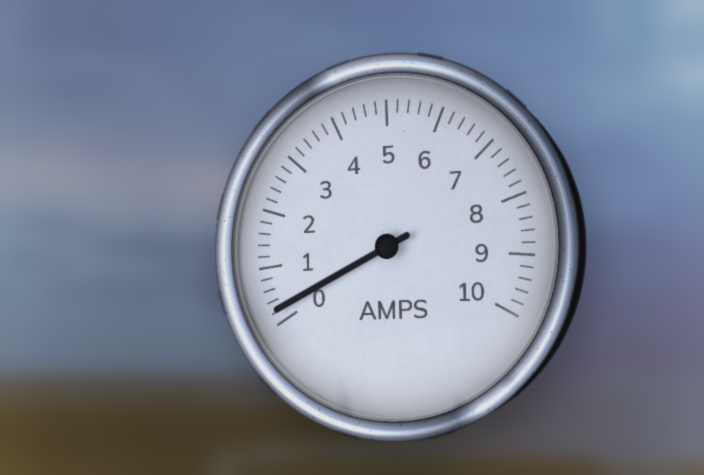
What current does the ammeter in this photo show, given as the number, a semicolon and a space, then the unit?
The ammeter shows 0.2; A
